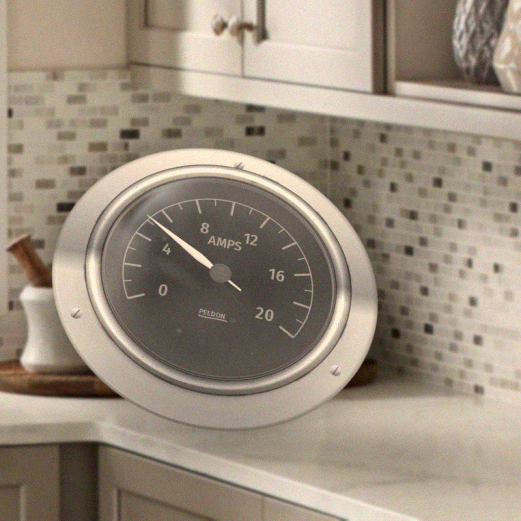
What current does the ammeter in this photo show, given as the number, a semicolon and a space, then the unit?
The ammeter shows 5; A
